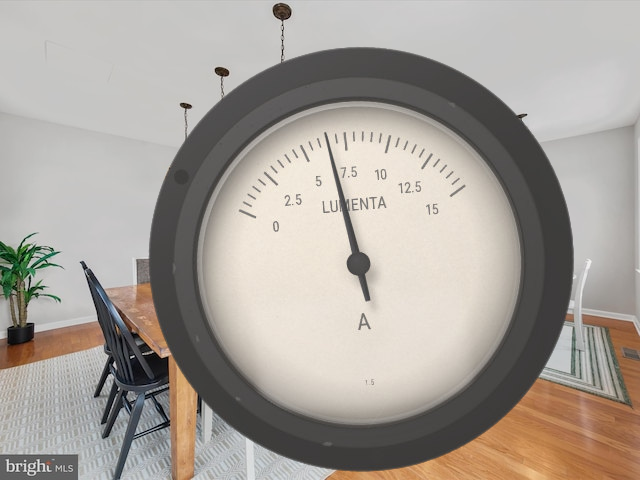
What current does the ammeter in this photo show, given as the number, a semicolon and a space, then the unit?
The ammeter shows 6.5; A
